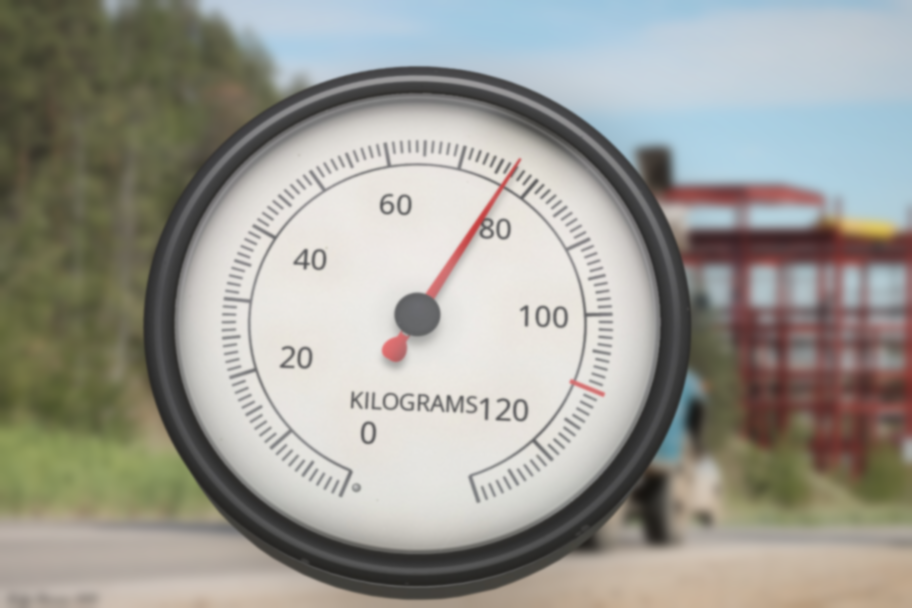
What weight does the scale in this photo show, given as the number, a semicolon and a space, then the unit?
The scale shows 77; kg
